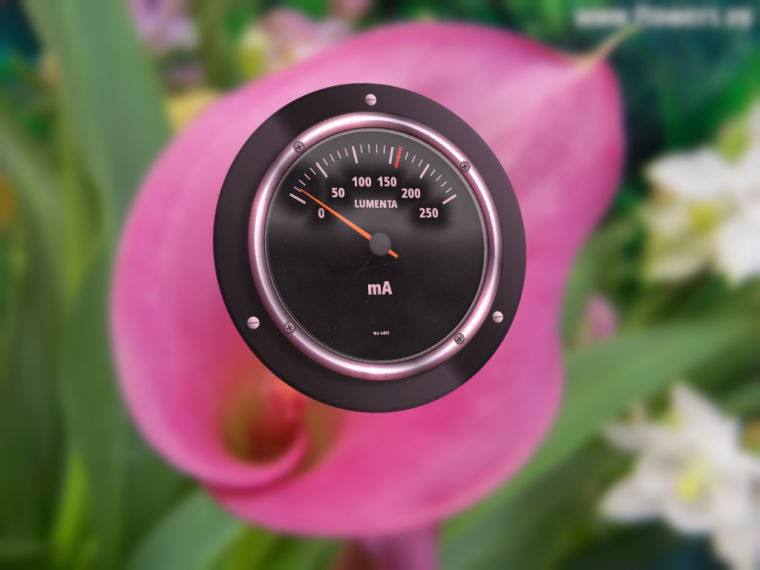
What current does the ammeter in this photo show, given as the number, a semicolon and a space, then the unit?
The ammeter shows 10; mA
